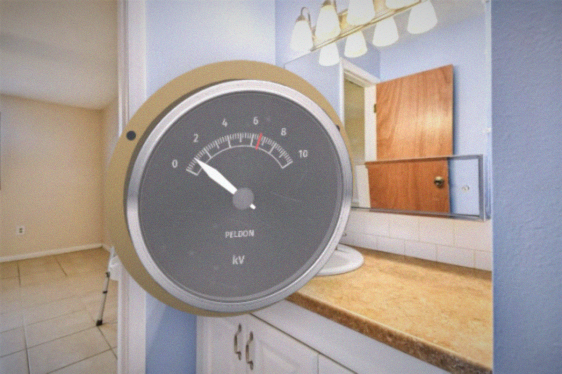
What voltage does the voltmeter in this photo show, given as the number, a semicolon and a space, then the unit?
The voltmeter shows 1; kV
